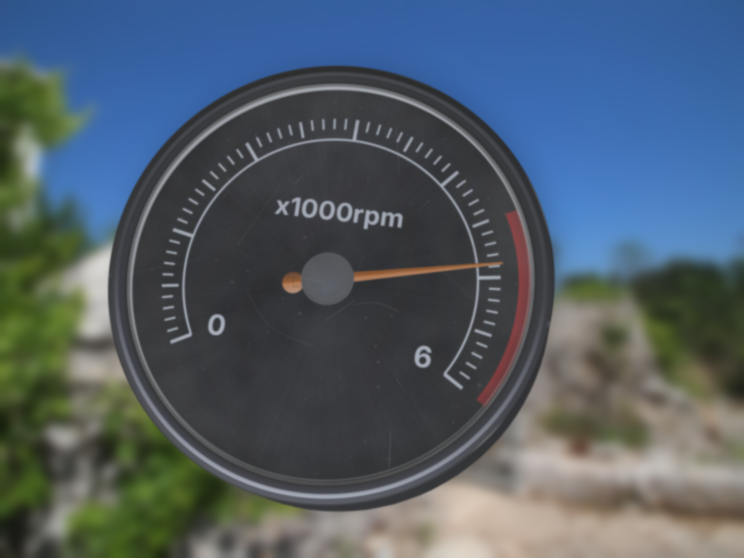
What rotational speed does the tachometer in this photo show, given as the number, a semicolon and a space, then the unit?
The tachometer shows 4900; rpm
